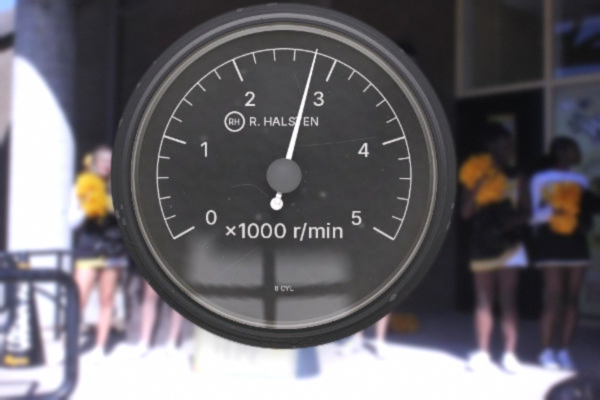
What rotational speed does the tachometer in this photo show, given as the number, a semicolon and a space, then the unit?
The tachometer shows 2800; rpm
